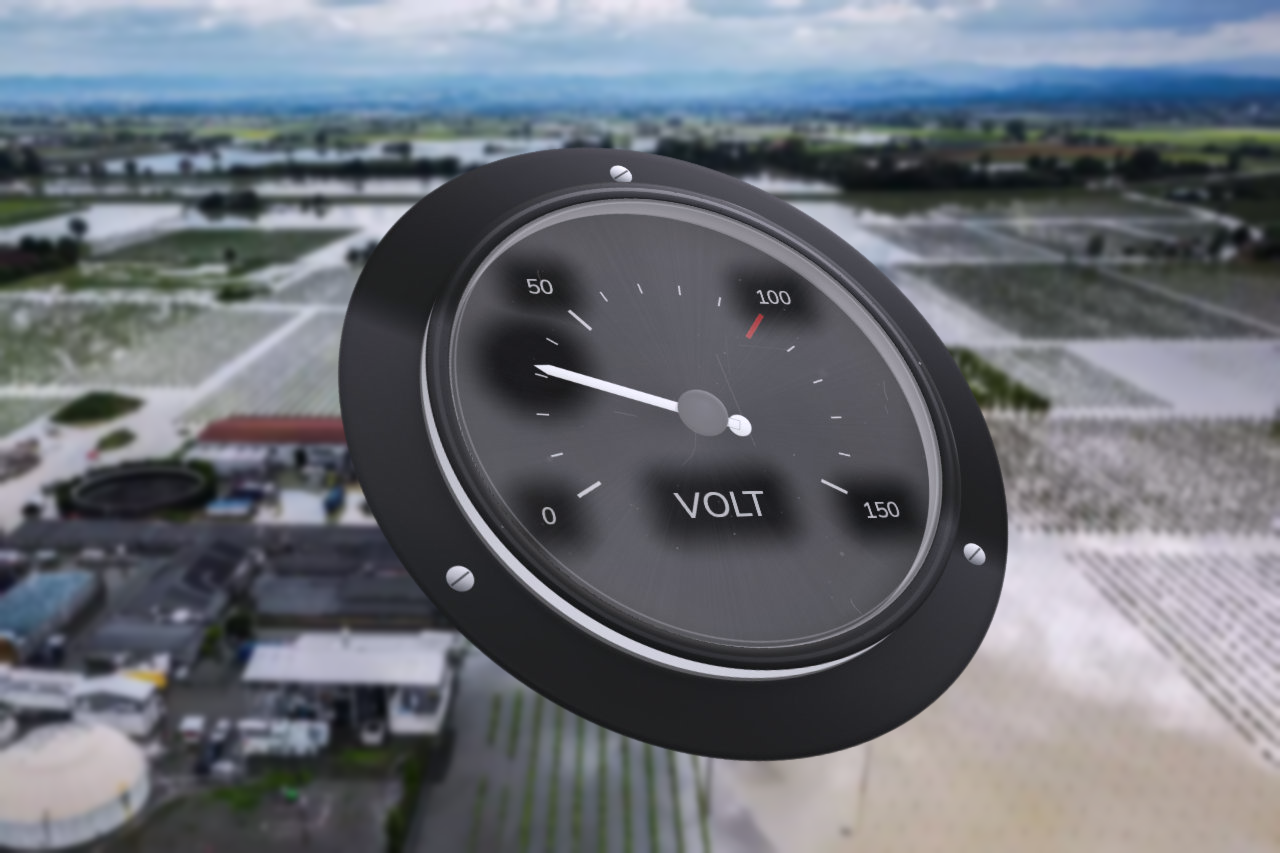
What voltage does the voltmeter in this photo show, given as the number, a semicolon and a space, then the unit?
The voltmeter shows 30; V
